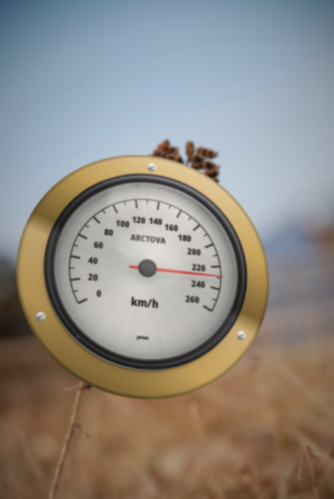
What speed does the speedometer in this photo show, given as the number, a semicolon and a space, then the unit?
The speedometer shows 230; km/h
